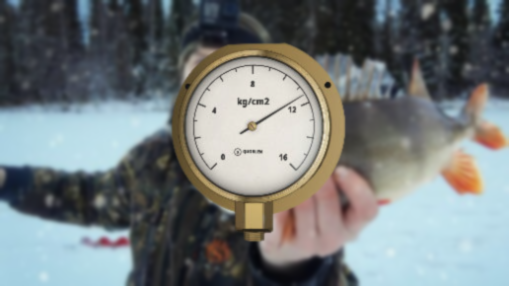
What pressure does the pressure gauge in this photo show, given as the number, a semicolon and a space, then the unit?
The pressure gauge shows 11.5; kg/cm²
